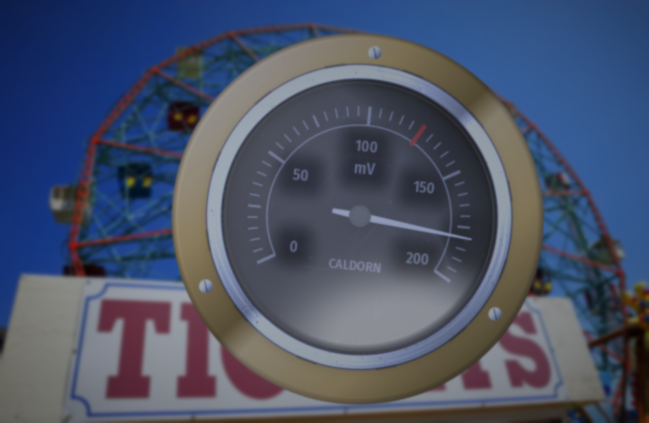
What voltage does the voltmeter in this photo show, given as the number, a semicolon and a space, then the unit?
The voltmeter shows 180; mV
